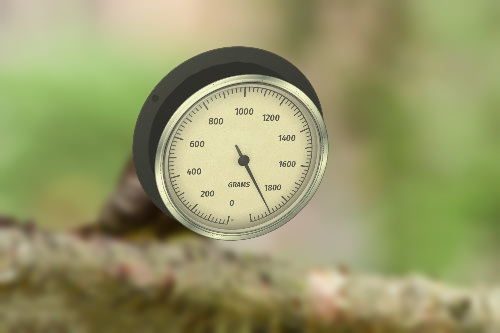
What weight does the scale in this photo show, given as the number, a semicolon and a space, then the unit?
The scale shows 1900; g
